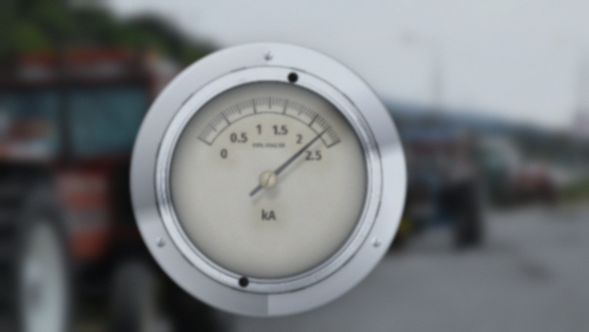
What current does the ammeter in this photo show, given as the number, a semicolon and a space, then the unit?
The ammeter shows 2.25; kA
